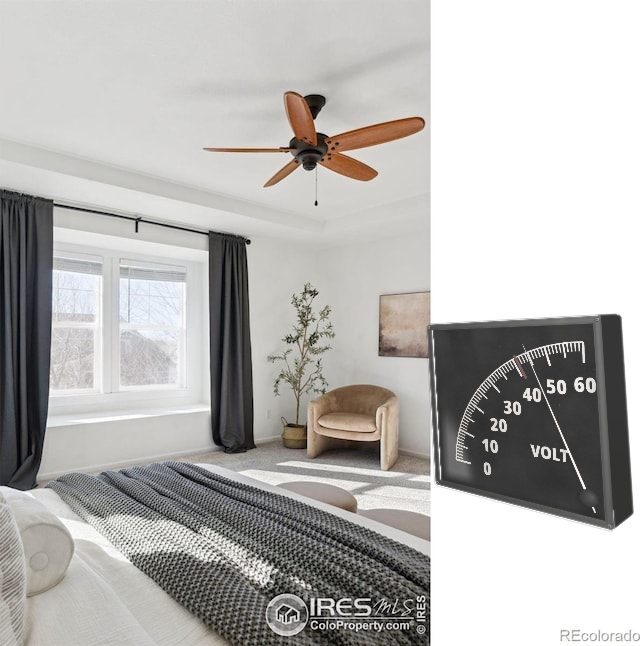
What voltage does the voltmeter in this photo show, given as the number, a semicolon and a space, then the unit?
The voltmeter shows 45; V
